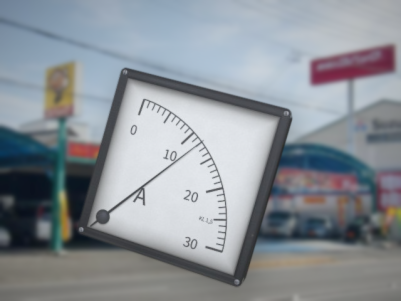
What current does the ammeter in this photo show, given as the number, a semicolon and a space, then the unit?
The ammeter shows 12; A
